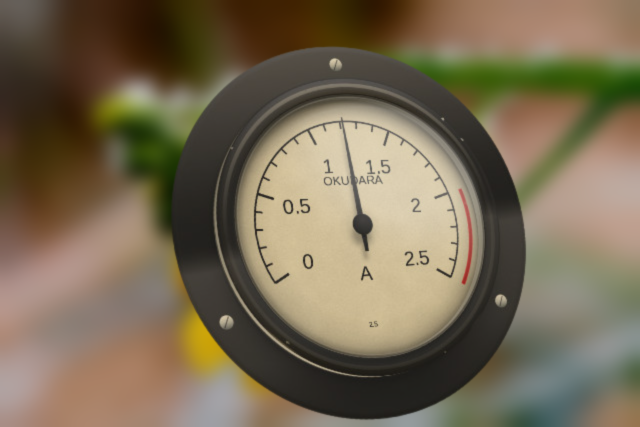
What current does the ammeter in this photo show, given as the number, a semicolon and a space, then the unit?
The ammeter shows 1.2; A
